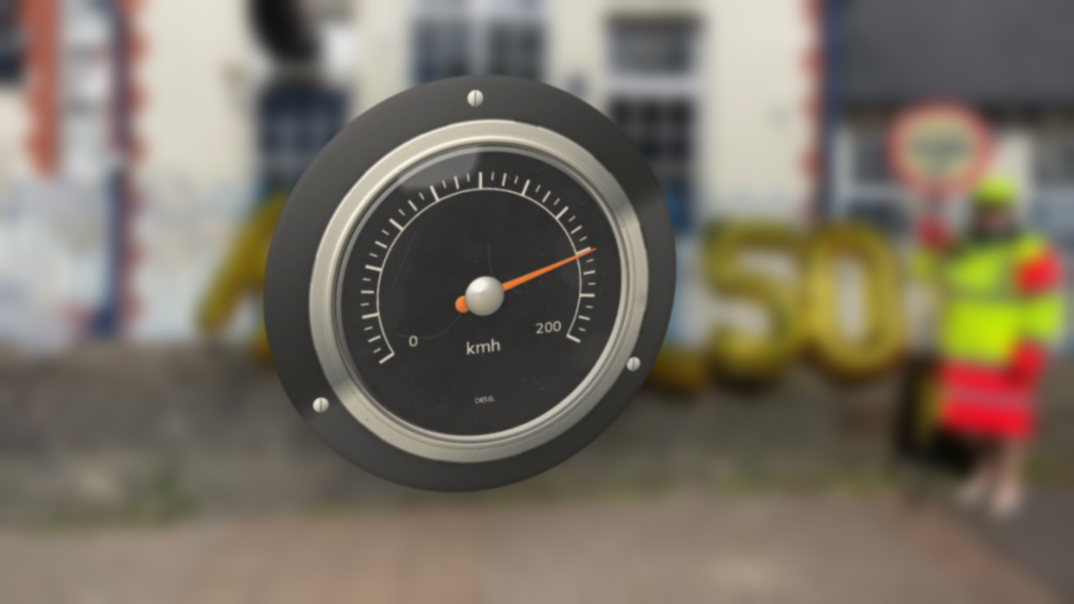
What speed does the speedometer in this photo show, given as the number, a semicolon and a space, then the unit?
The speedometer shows 160; km/h
